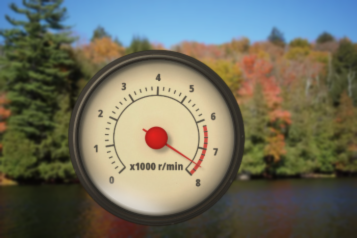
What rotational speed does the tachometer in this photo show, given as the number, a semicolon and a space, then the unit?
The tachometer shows 7600; rpm
